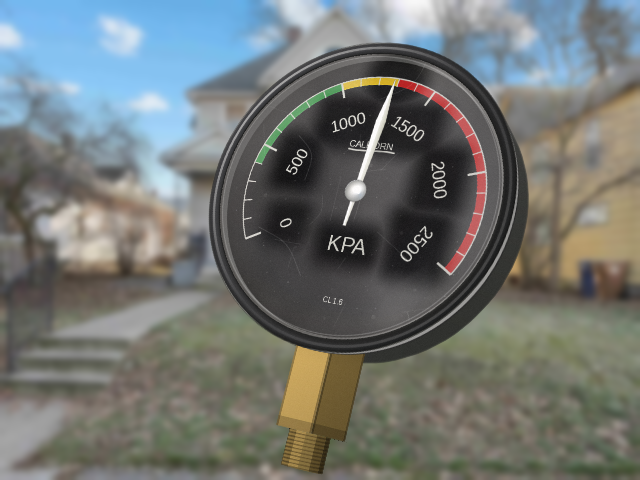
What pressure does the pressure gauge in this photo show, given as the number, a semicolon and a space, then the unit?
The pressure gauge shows 1300; kPa
